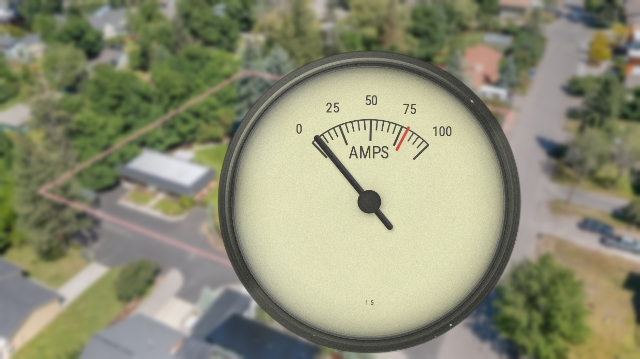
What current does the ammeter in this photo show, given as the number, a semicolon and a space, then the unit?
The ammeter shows 5; A
